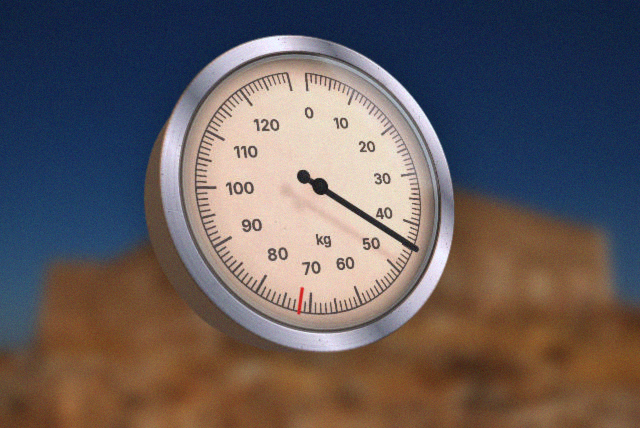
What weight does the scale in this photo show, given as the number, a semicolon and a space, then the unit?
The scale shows 45; kg
